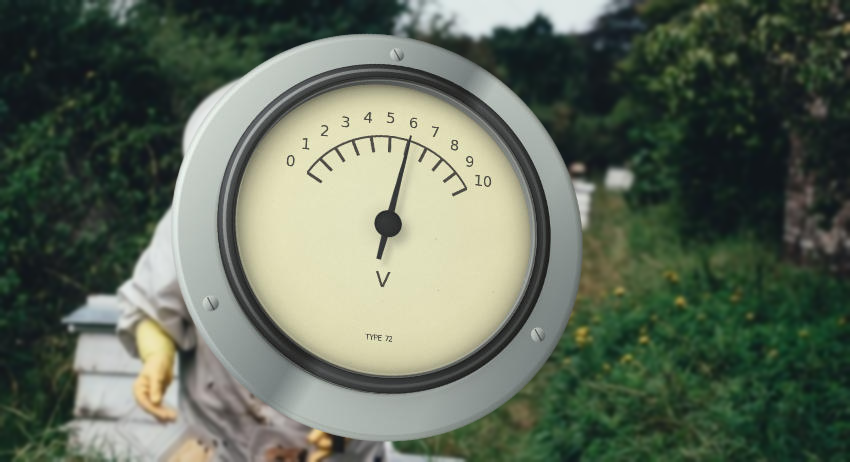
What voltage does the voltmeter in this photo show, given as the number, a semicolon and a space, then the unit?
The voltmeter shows 6; V
